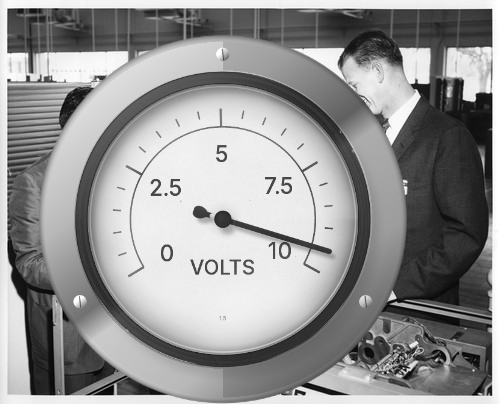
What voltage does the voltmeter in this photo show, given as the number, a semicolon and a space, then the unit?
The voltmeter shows 9.5; V
